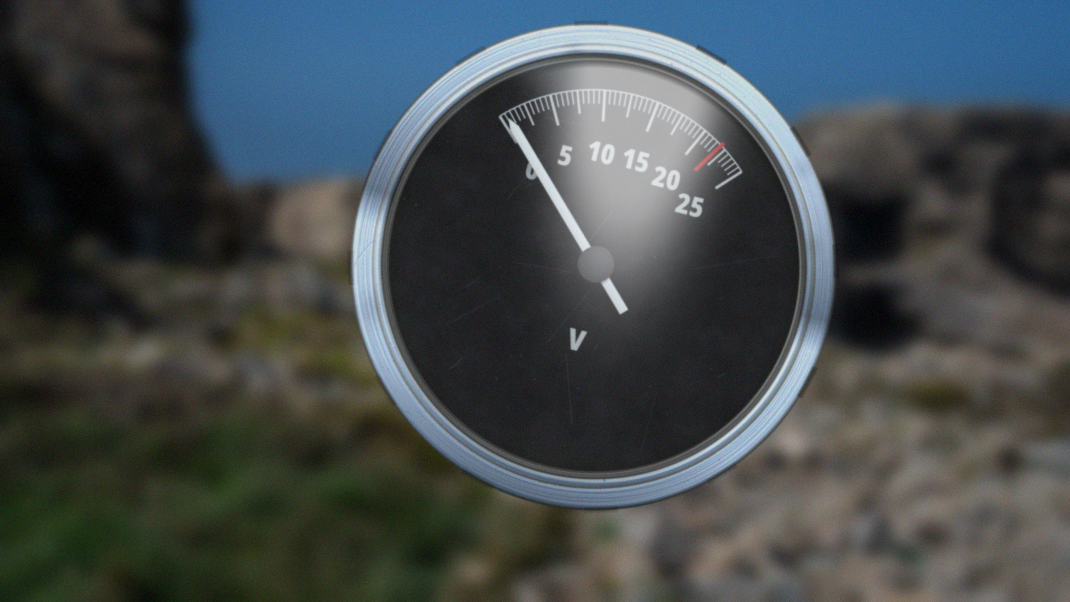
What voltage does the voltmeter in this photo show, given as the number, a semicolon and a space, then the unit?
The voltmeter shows 0.5; V
